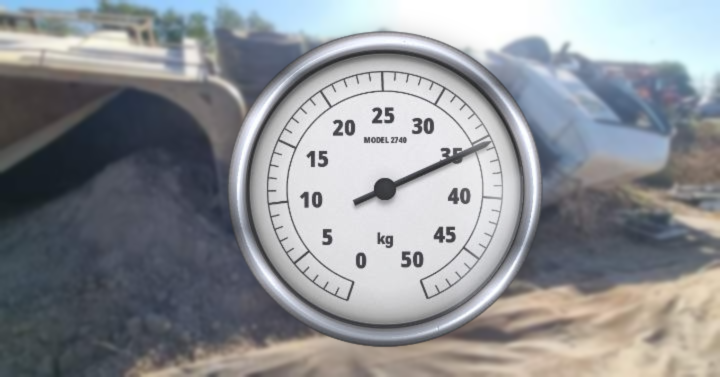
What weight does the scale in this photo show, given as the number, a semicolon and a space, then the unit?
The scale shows 35.5; kg
